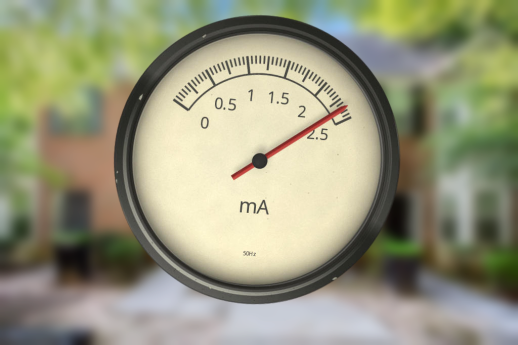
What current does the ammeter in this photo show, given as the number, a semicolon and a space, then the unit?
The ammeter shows 2.35; mA
